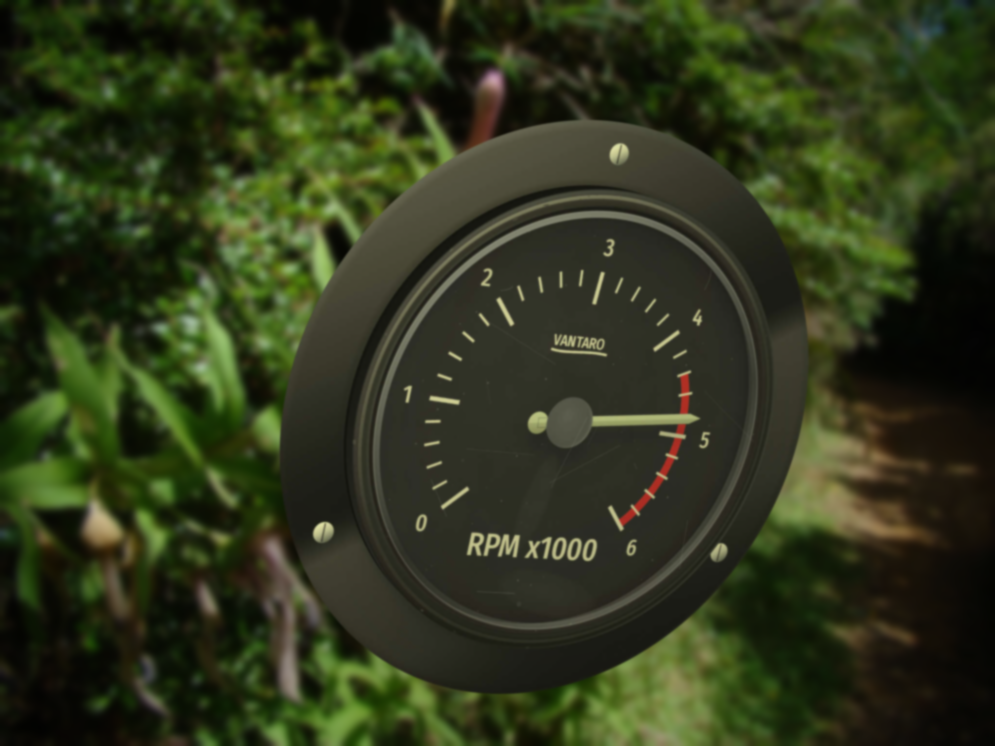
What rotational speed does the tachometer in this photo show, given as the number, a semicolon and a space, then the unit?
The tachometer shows 4800; rpm
